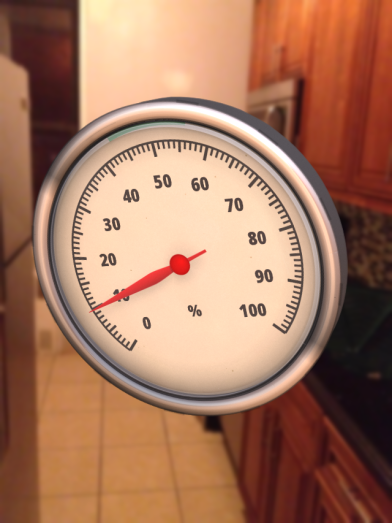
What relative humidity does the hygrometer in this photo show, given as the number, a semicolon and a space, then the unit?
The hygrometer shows 10; %
